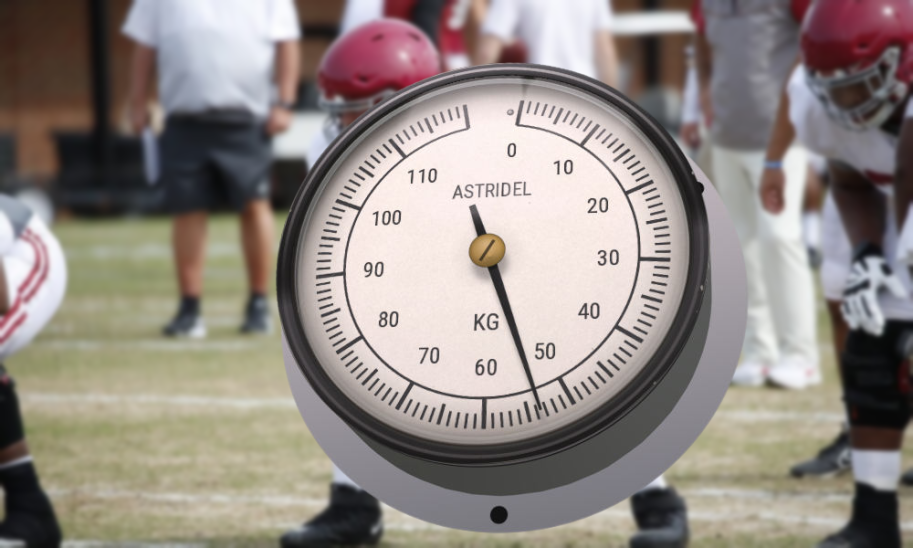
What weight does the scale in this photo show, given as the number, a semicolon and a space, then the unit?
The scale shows 53.5; kg
